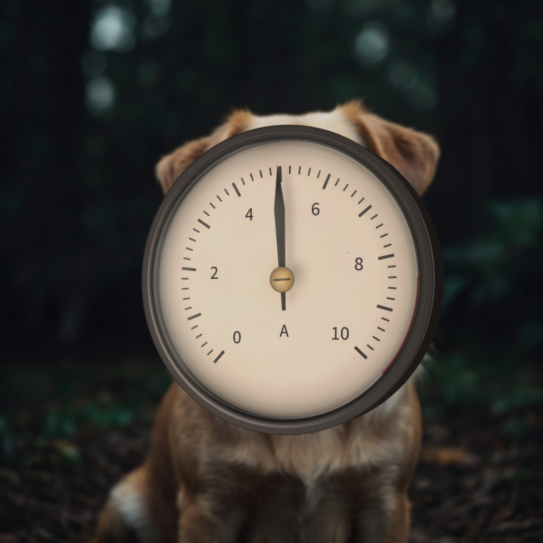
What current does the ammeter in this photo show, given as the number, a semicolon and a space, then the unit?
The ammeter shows 5; A
